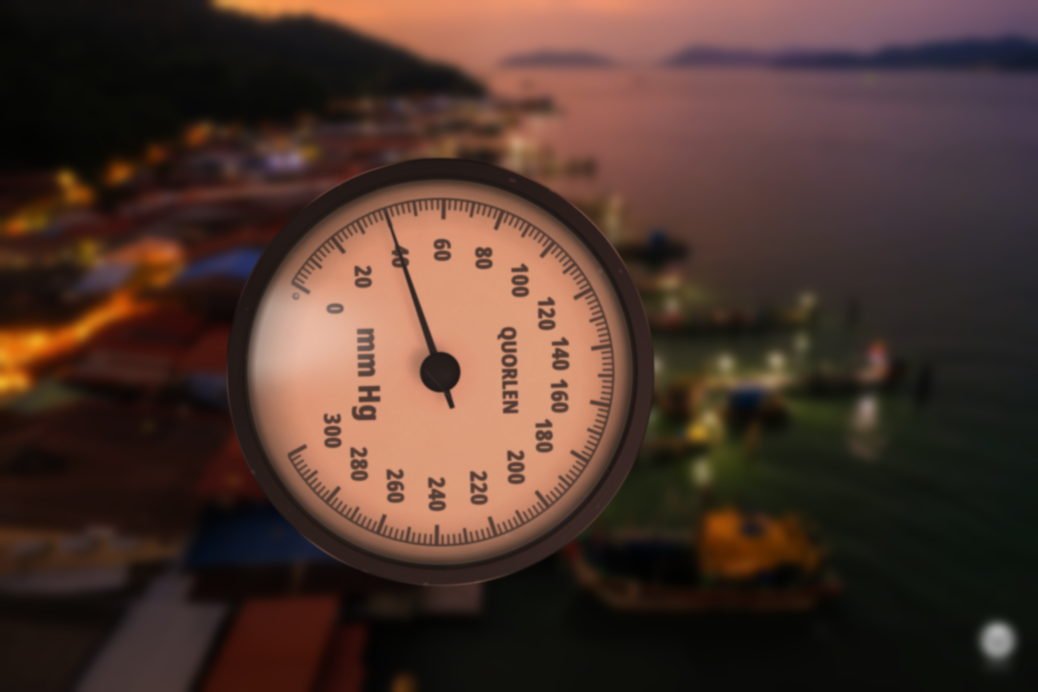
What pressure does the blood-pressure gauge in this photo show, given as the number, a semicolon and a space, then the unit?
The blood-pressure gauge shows 40; mmHg
